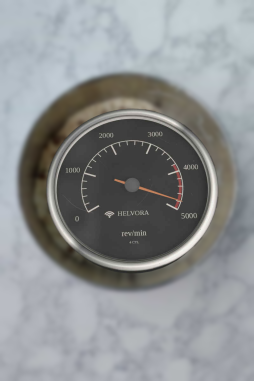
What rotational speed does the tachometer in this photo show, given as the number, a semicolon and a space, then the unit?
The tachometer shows 4800; rpm
